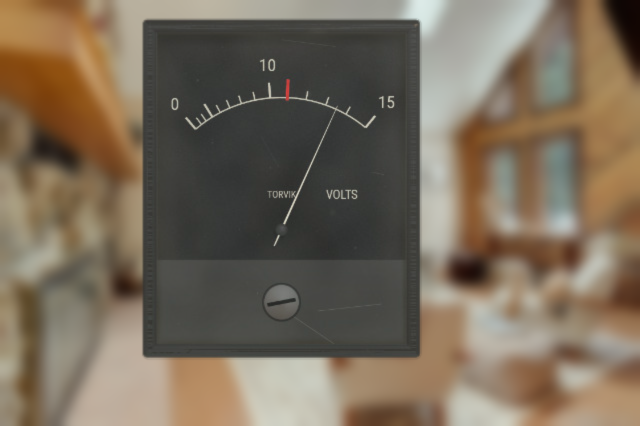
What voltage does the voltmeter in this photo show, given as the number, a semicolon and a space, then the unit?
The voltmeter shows 13.5; V
